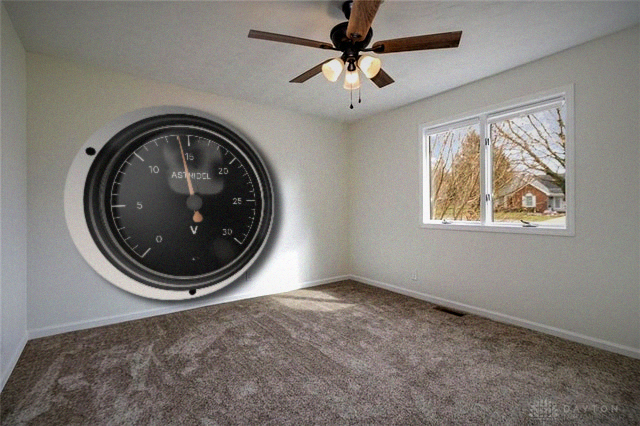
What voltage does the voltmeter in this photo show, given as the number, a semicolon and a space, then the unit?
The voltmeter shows 14; V
